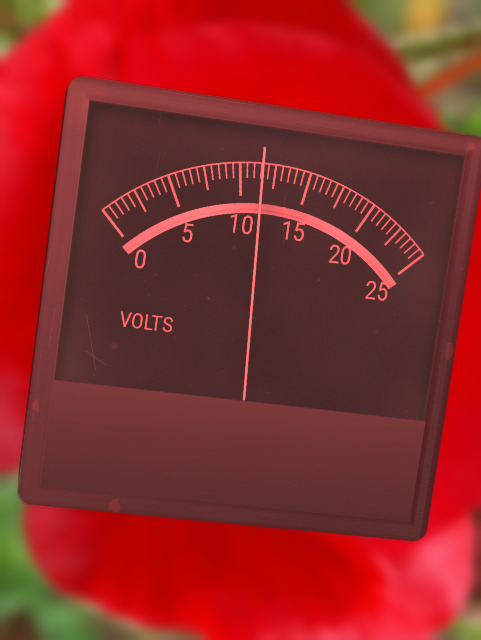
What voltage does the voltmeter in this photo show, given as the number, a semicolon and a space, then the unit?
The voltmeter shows 11.5; V
